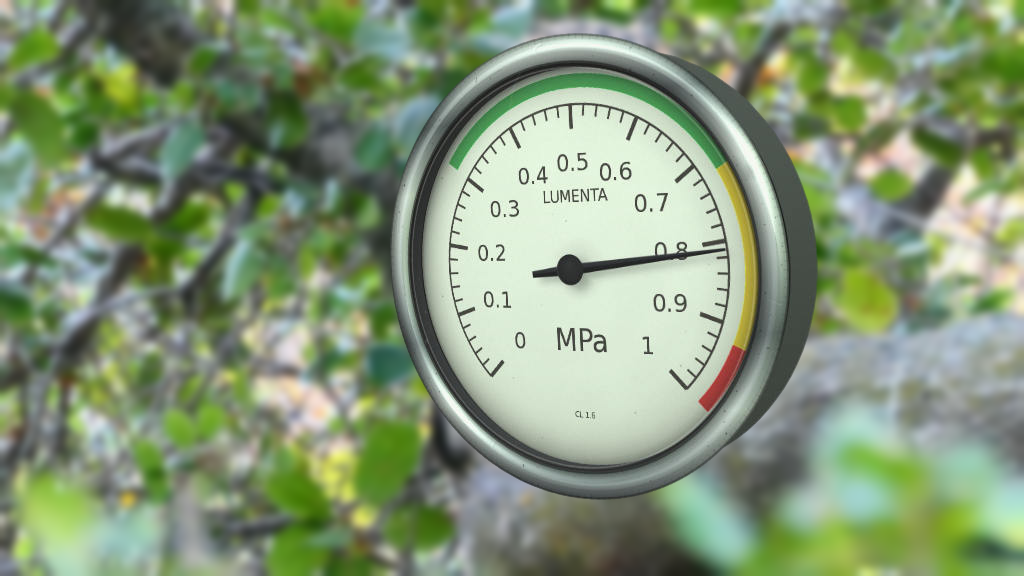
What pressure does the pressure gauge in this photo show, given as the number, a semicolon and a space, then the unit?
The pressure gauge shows 0.81; MPa
